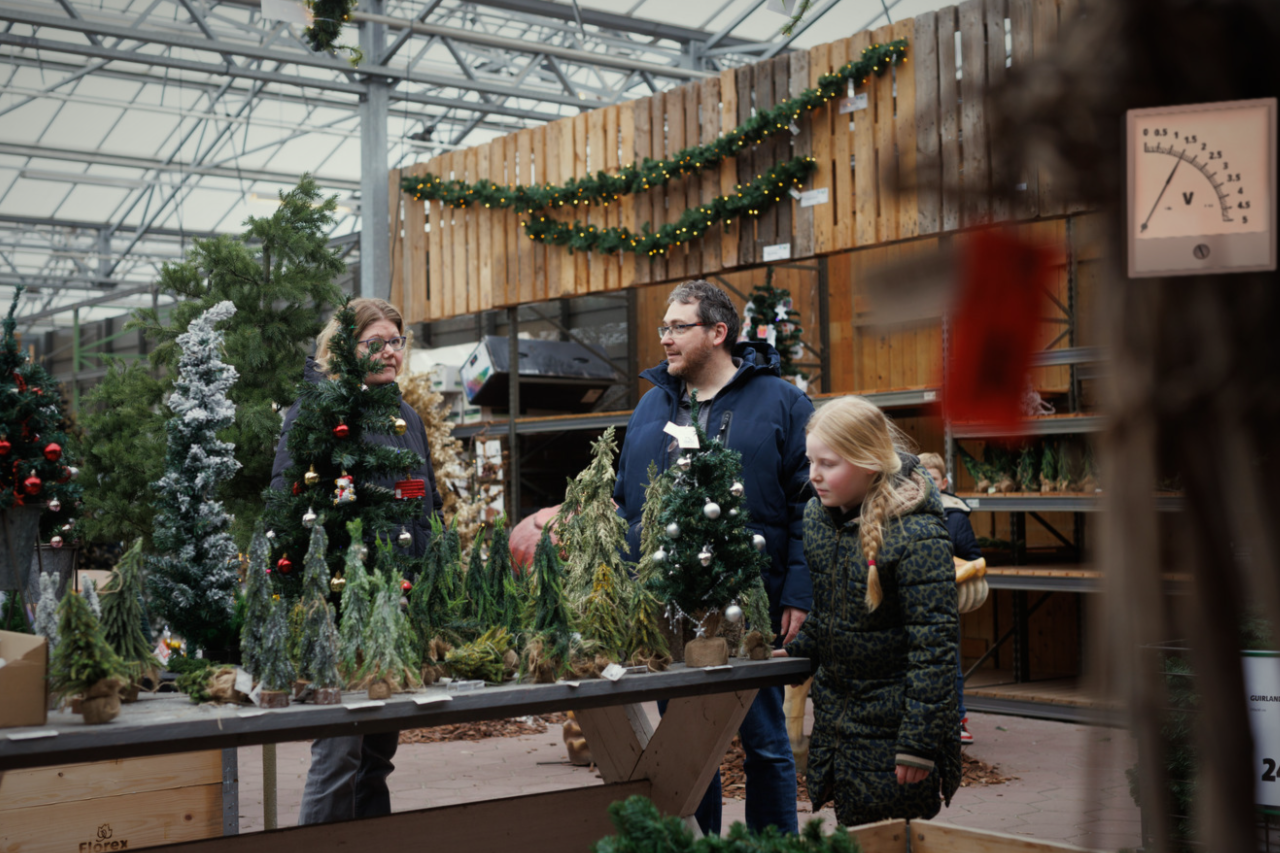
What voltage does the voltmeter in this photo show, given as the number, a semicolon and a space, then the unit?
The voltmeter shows 1.5; V
